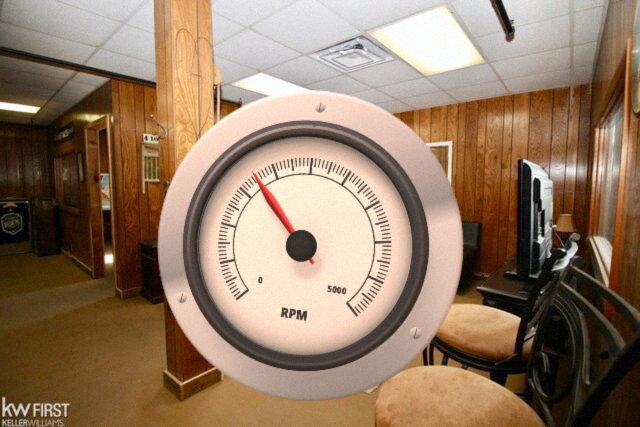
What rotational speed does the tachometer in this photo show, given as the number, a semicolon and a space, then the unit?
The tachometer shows 1750; rpm
